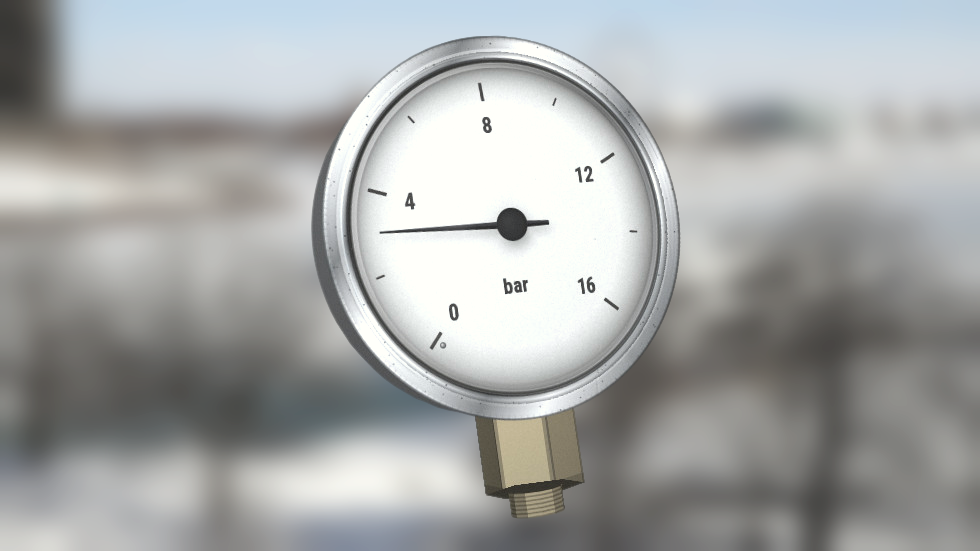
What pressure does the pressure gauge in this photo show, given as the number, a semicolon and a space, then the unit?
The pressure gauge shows 3; bar
